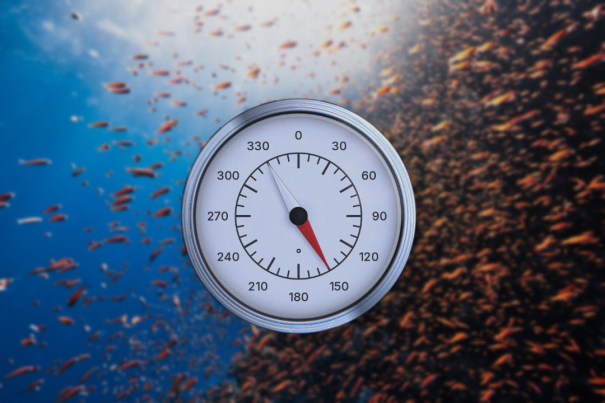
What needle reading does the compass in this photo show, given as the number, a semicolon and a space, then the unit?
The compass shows 150; °
